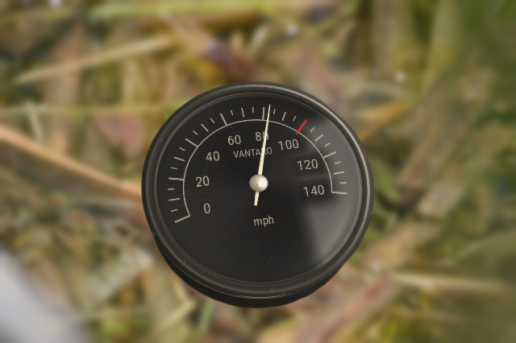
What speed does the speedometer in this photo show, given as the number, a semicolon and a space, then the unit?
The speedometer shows 82.5; mph
